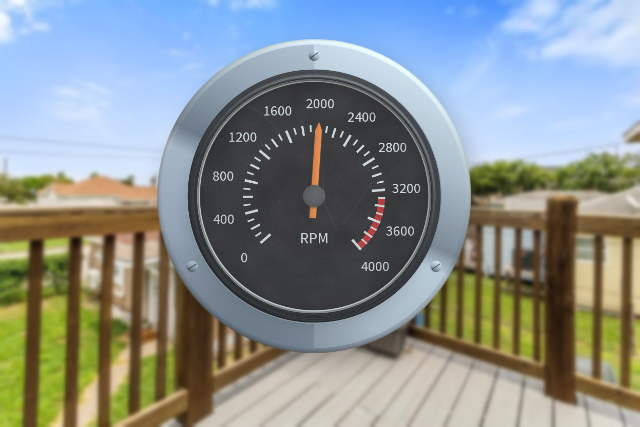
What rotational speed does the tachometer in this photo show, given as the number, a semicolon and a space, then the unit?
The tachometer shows 2000; rpm
